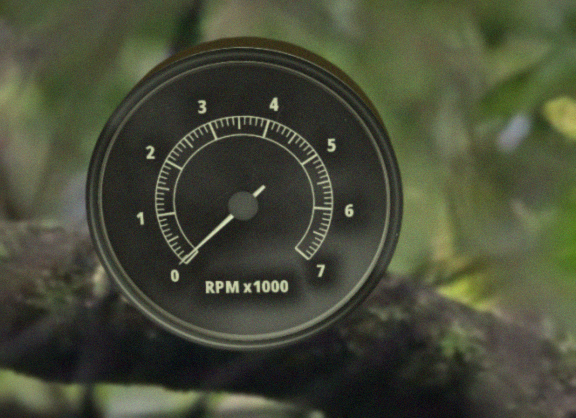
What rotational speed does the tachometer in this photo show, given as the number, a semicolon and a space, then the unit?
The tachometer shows 100; rpm
